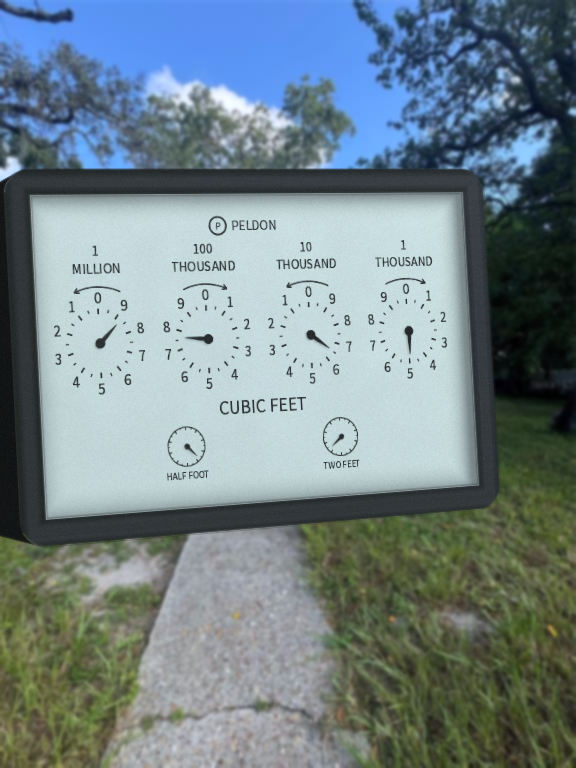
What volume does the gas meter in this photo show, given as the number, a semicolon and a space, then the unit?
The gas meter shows 876500; ft³
